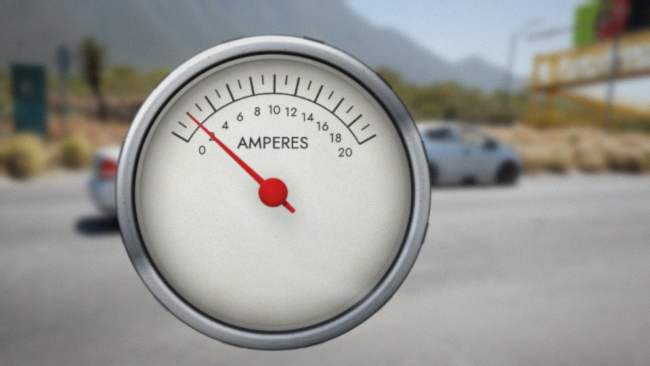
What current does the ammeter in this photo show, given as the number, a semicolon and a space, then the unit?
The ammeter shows 2; A
